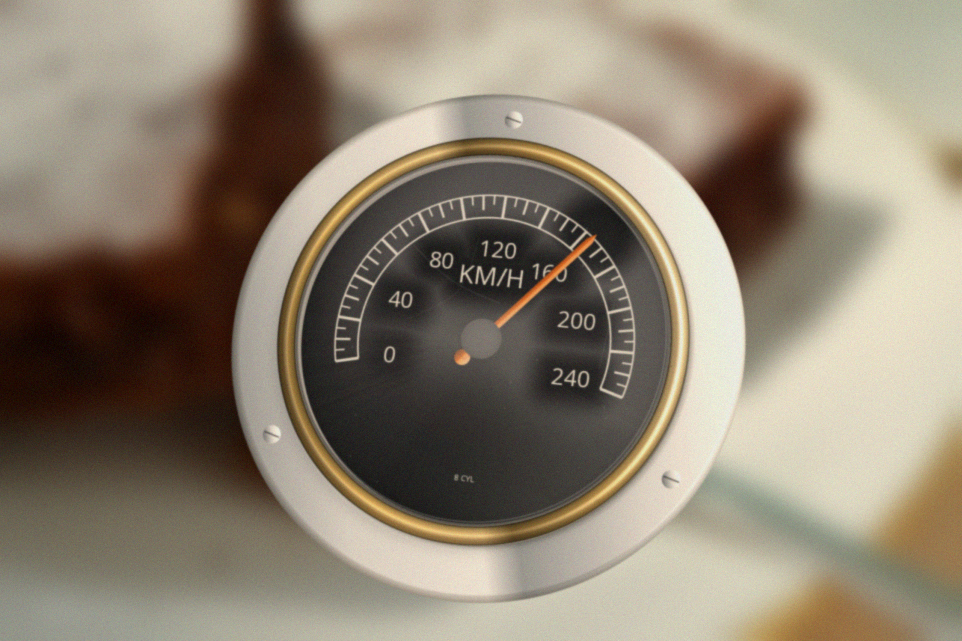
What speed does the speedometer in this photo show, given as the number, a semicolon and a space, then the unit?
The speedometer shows 165; km/h
